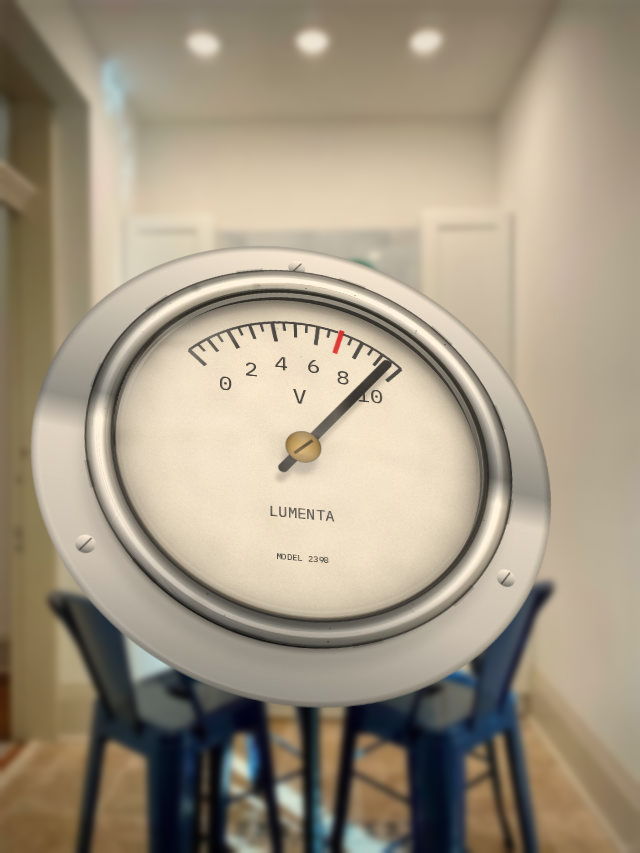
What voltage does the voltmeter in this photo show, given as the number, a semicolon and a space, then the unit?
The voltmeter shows 9.5; V
